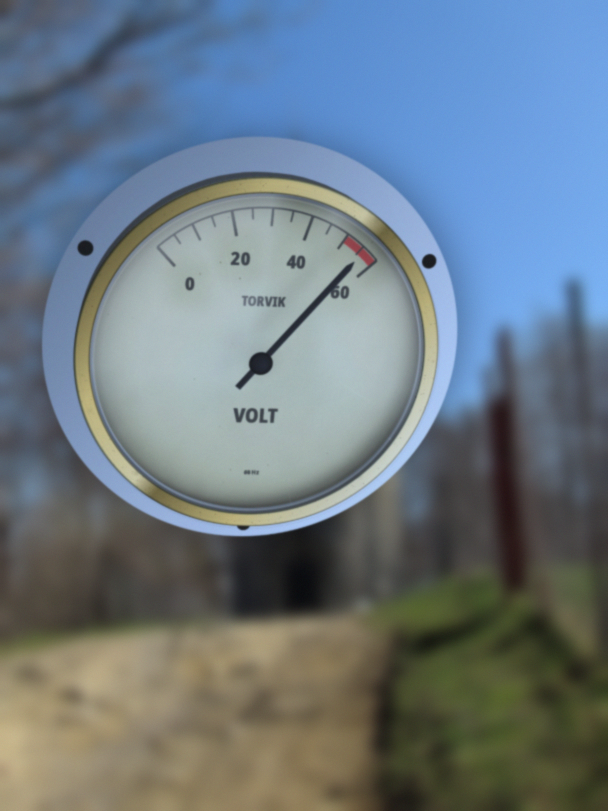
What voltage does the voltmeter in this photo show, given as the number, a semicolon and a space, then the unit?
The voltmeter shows 55; V
